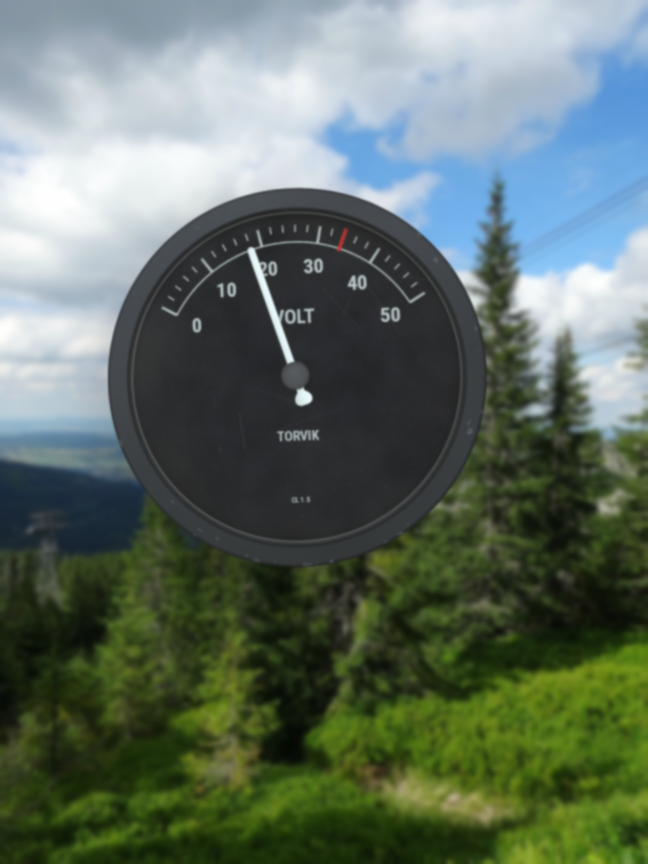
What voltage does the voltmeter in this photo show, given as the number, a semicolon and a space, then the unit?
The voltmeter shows 18; V
